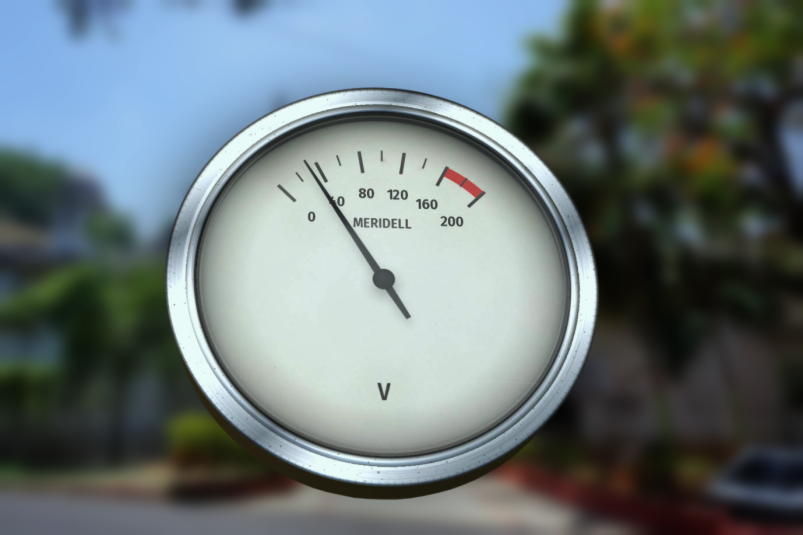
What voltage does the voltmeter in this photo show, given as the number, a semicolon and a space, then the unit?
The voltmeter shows 30; V
